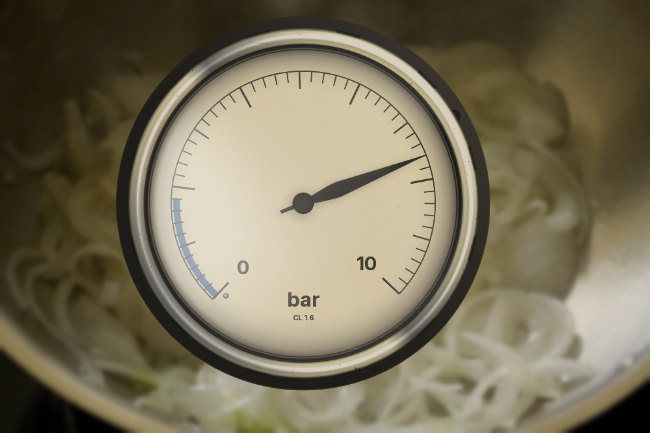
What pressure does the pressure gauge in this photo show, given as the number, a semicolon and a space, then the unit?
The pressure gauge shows 7.6; bar
